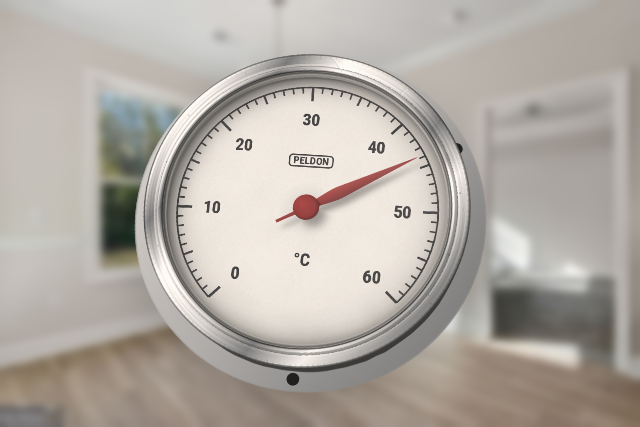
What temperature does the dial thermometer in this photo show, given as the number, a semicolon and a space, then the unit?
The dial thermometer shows 44; °C
